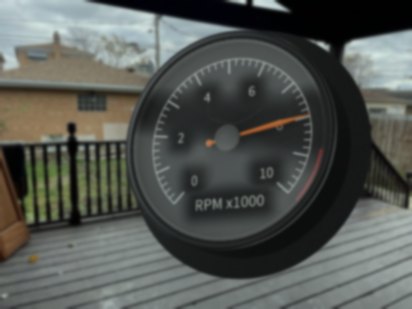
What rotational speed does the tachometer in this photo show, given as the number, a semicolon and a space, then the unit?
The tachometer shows 8000; rpm
